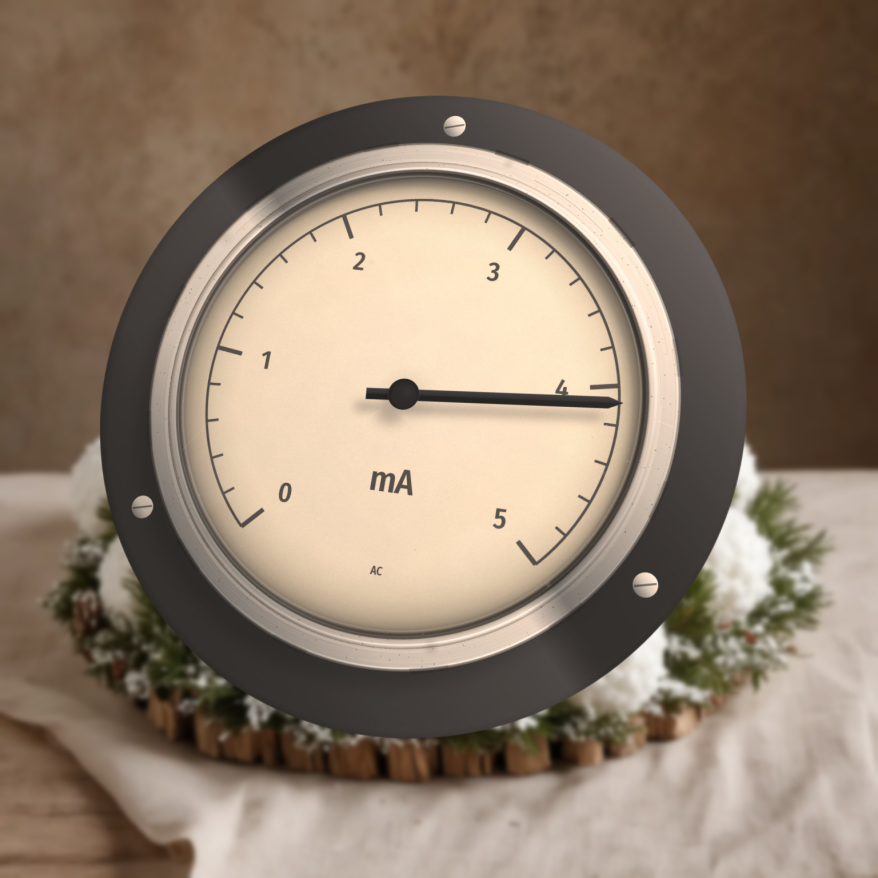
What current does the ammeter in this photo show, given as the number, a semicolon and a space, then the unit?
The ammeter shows 4.1; mA
